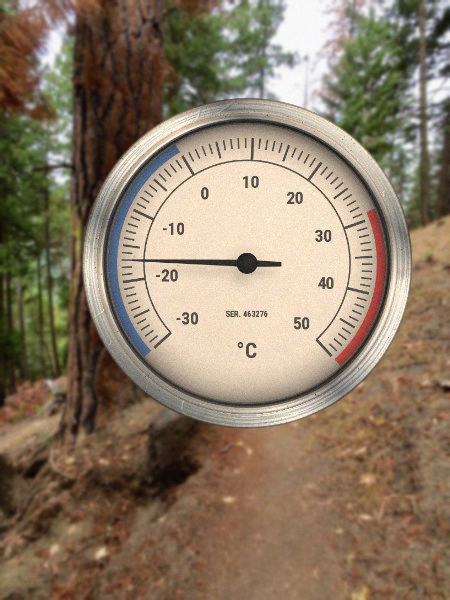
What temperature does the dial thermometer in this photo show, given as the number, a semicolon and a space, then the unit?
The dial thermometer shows -17; °C
